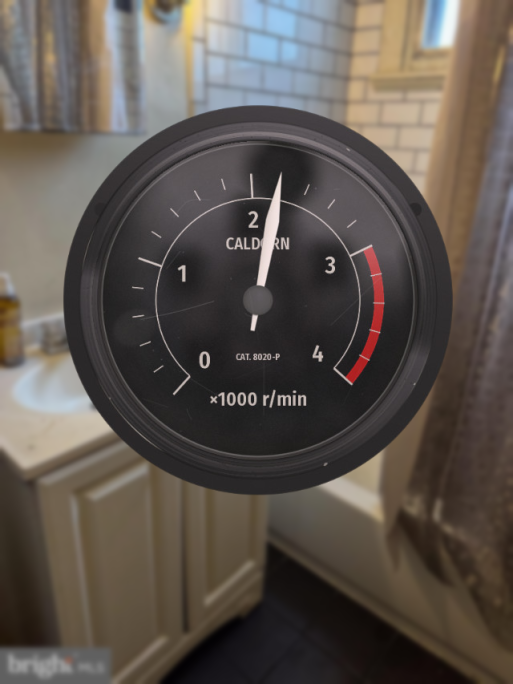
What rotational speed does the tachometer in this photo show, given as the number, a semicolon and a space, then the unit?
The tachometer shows 2200; rpm
